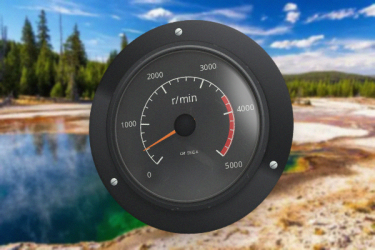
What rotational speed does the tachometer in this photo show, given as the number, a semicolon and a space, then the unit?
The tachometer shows 400; rpm
